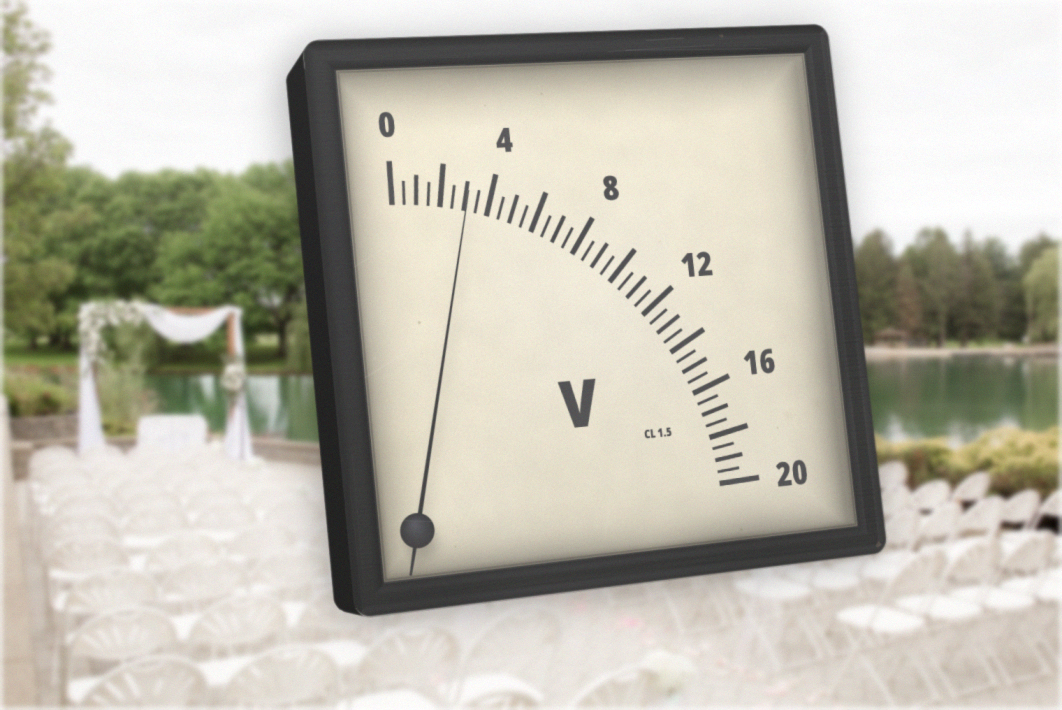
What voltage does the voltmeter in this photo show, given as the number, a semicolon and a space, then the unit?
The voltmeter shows 3; V
